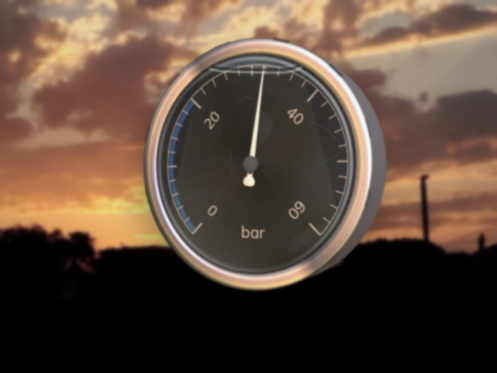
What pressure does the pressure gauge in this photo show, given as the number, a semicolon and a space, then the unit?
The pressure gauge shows 32; bar
